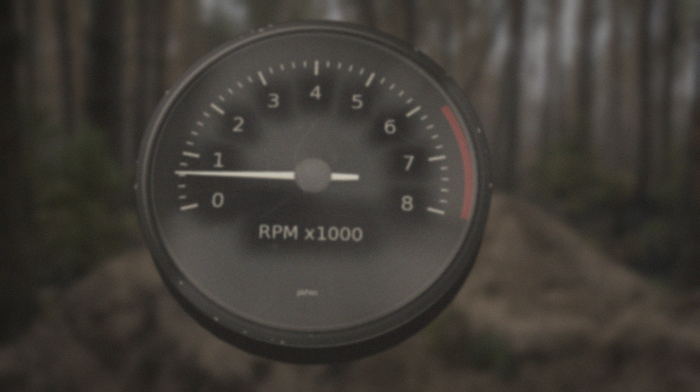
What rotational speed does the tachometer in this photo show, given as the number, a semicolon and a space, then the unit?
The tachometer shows 600; rpm
